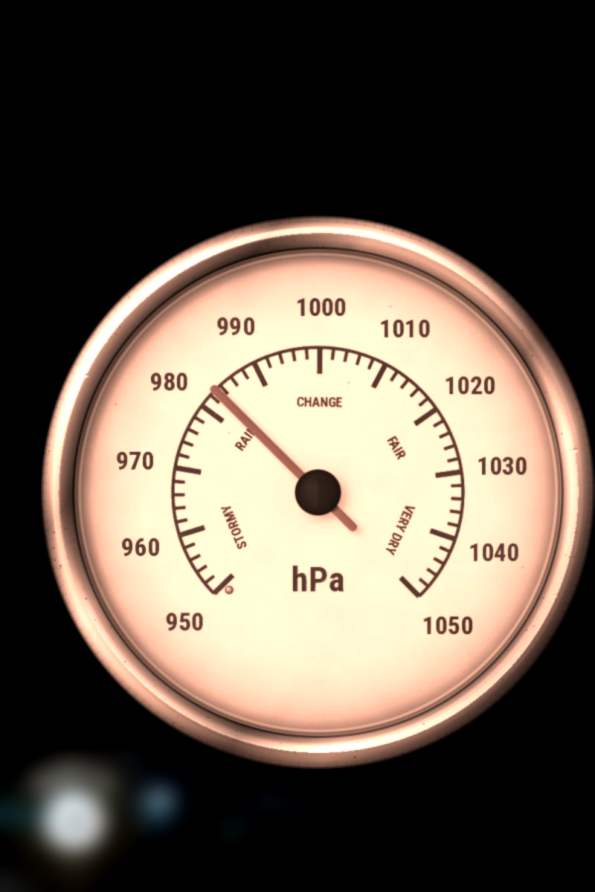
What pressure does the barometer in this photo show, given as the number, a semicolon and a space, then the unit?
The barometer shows 983; hPa
